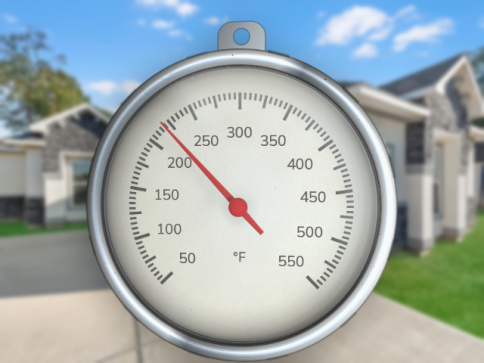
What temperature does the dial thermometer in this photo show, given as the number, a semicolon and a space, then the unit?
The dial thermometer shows 220; °F
